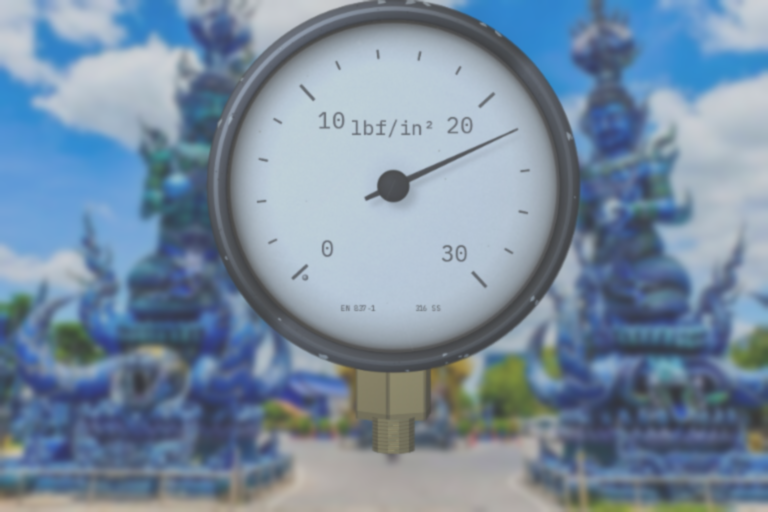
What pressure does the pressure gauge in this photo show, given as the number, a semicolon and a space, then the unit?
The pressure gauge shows 22; psi
